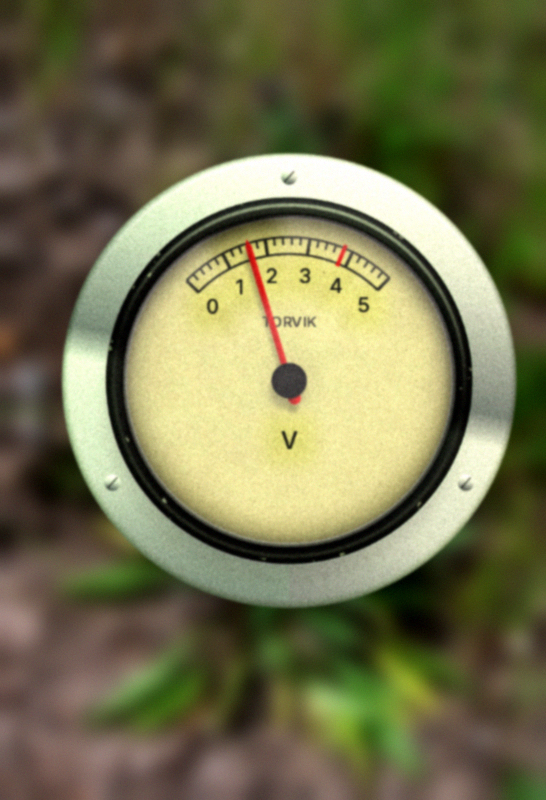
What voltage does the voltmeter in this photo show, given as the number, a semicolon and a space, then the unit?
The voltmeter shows 1.6; V
